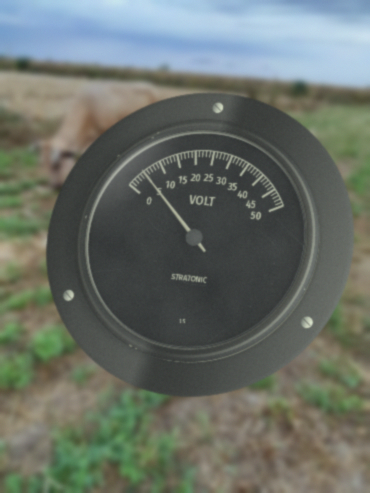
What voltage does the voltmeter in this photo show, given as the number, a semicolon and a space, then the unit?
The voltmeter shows 5; V
